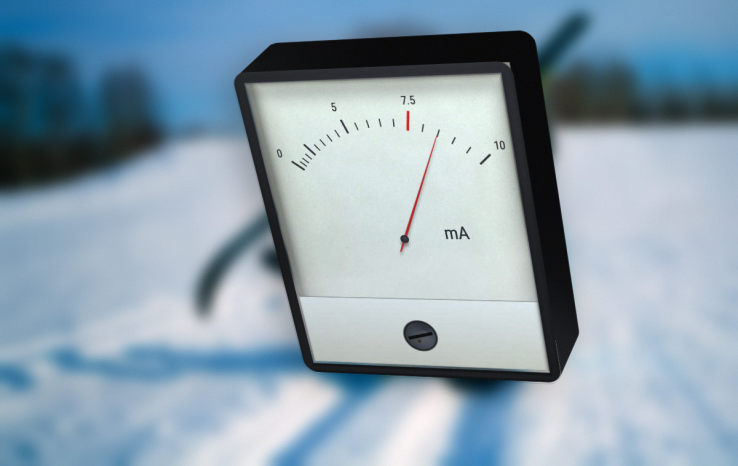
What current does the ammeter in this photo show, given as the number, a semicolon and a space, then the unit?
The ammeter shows 8.5; mA
